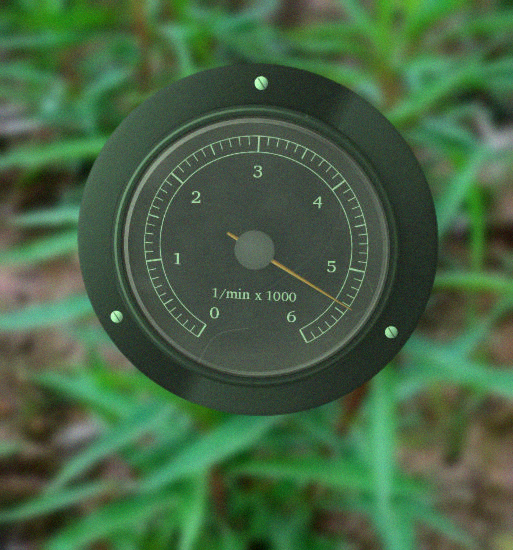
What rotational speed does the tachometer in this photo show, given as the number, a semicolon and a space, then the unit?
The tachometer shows 5400; rpm
